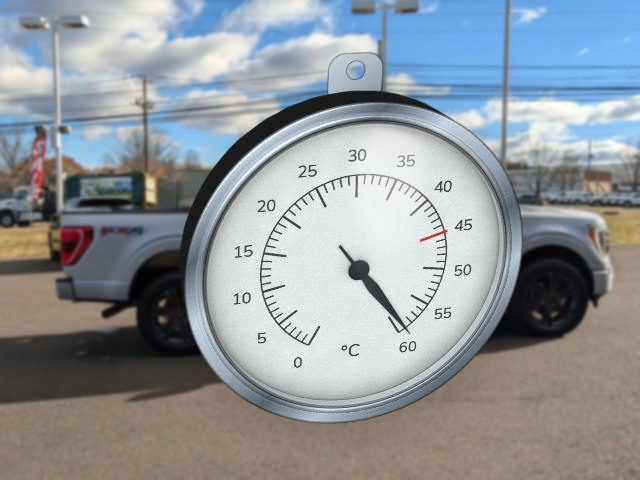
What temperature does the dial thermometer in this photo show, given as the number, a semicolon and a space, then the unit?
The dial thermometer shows 59; °C
